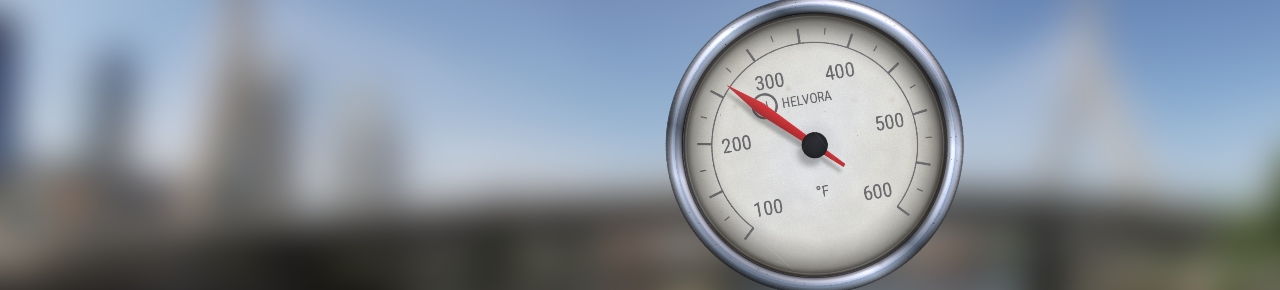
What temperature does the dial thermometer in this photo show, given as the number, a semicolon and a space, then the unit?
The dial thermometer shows 262.5; °F
